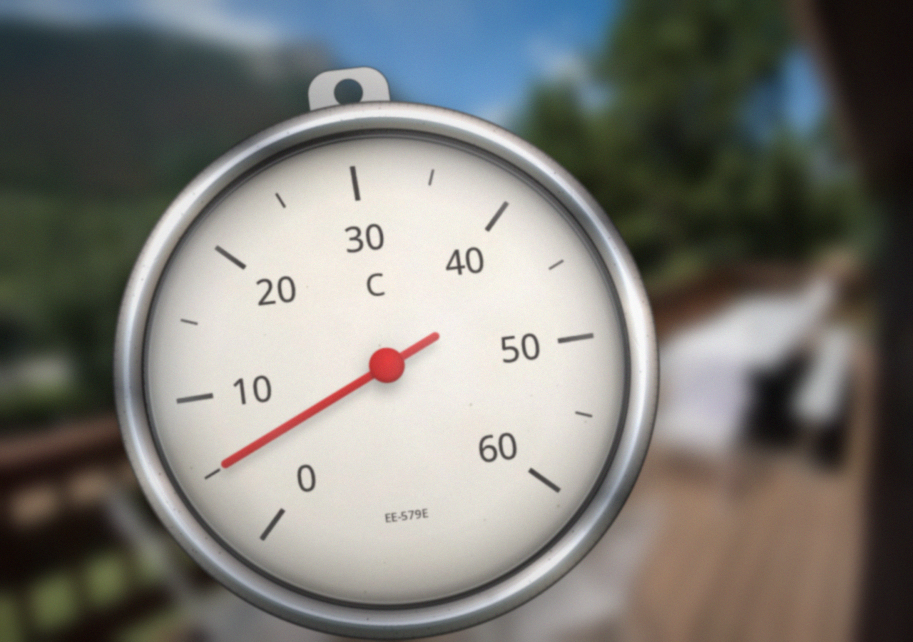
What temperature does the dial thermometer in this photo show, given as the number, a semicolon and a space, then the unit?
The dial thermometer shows 5; °C
